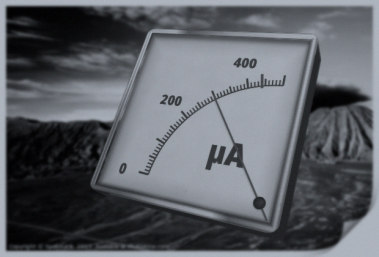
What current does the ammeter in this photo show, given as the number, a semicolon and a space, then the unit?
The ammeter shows 300; µA
